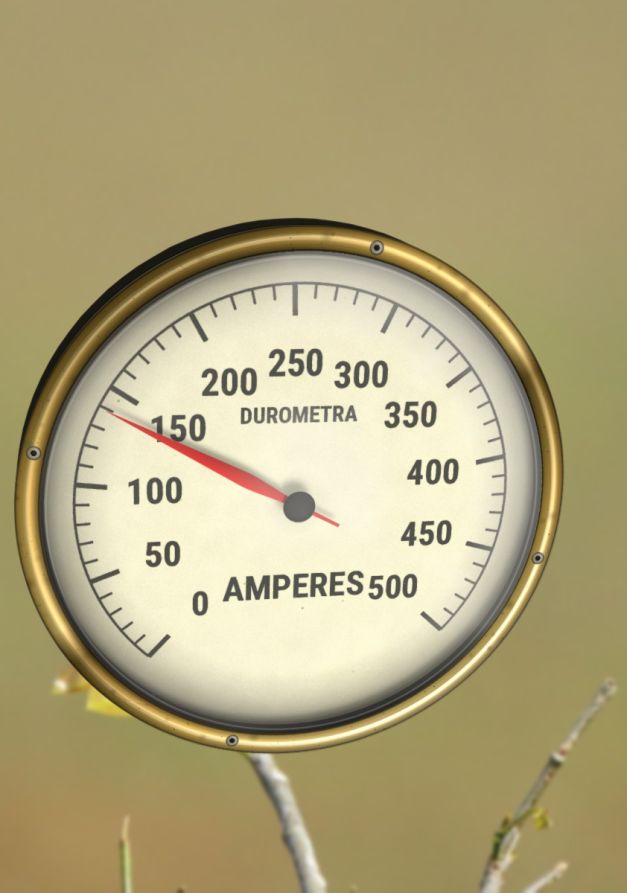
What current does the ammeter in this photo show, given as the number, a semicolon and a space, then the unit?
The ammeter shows 140; A
